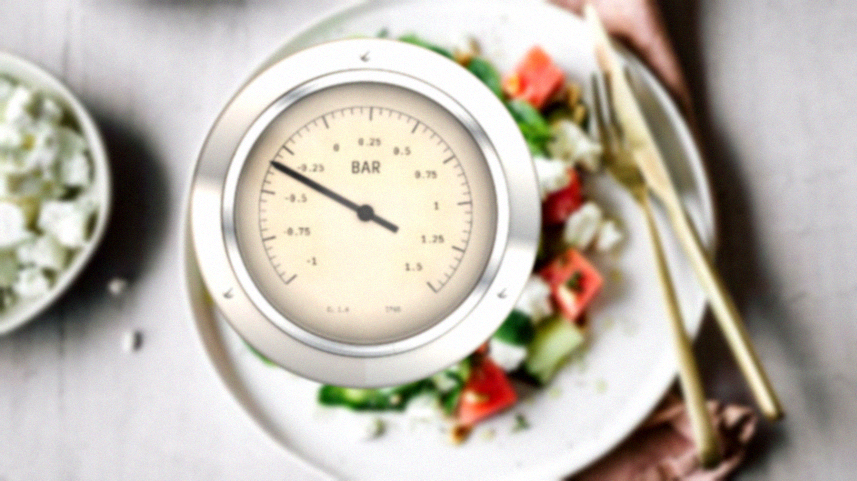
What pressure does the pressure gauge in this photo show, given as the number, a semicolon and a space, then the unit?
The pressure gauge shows -0.35; bar
